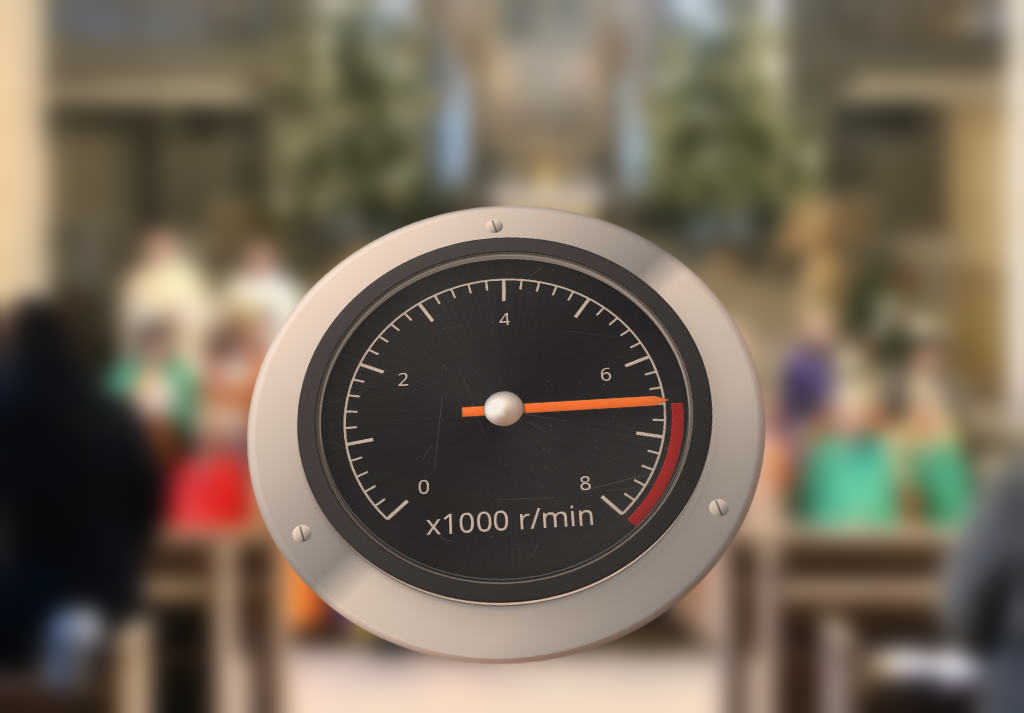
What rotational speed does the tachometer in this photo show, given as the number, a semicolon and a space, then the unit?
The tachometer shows 6600; rpm
